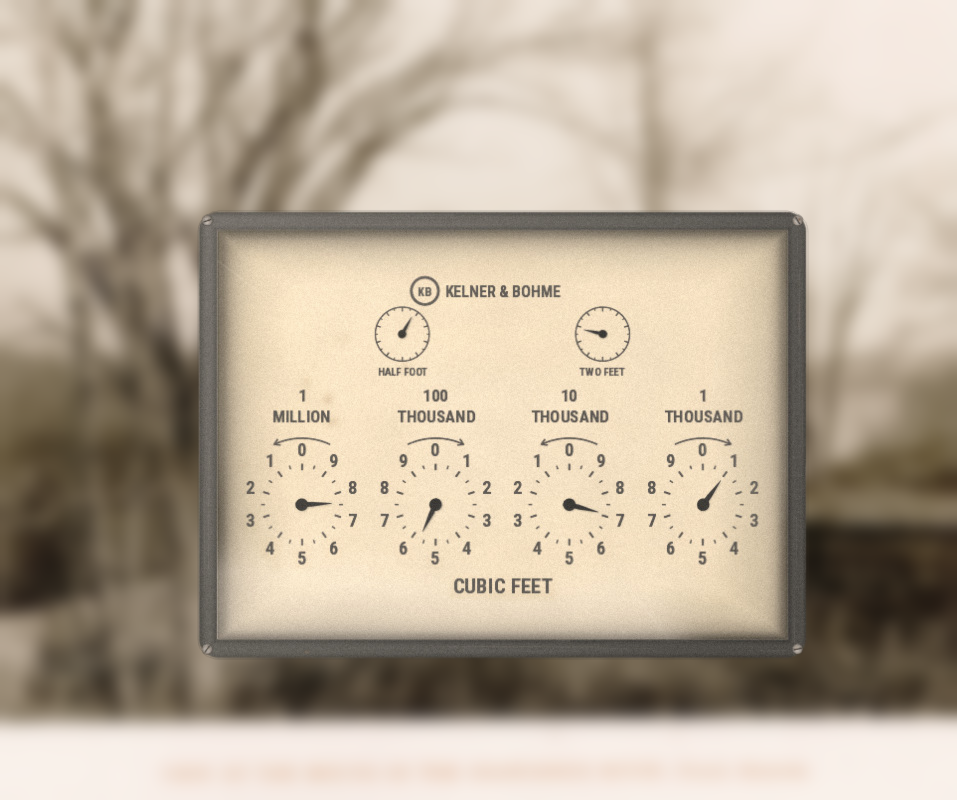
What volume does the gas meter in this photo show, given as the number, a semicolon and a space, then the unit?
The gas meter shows 757100; ft³
